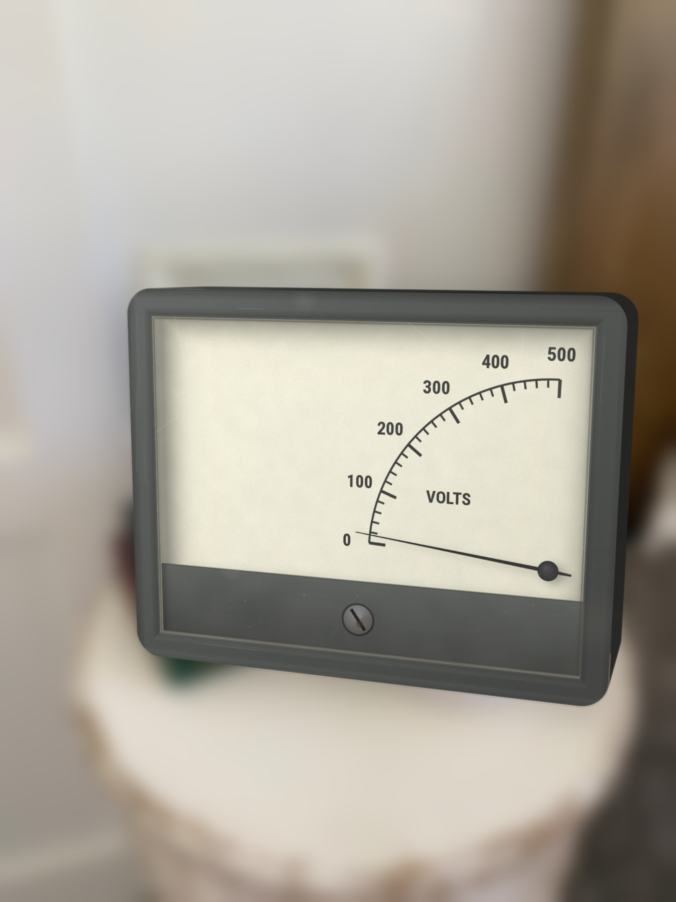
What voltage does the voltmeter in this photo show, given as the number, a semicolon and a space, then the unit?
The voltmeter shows 20; V
